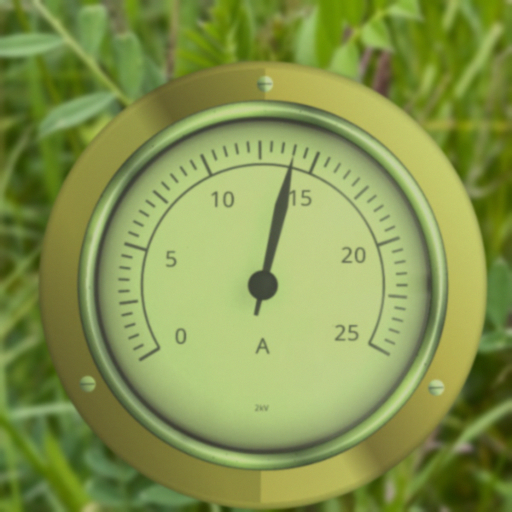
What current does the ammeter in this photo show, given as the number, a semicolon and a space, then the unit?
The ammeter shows 14; A
